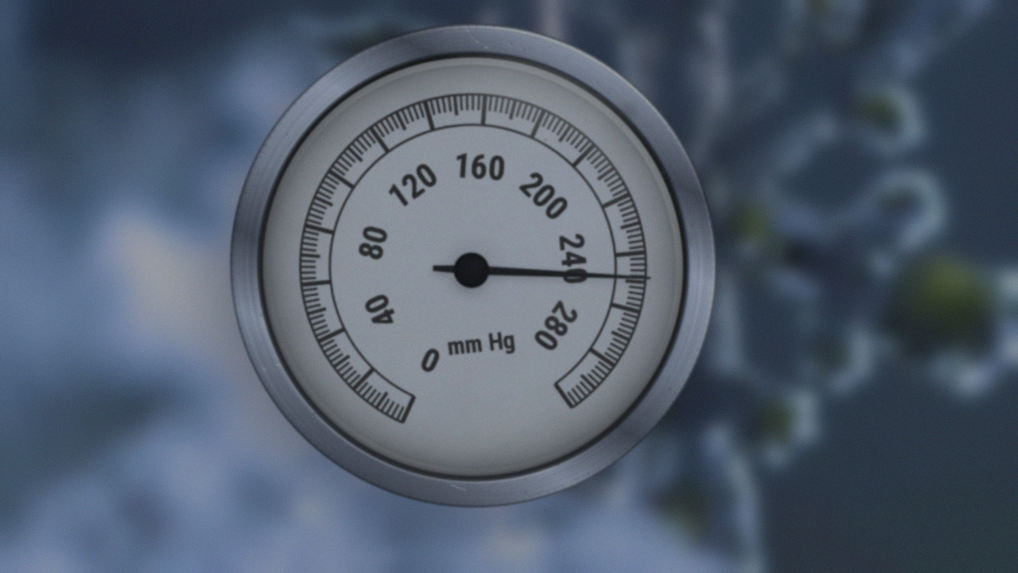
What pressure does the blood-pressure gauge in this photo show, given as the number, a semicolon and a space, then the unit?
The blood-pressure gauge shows 248; mmHg
